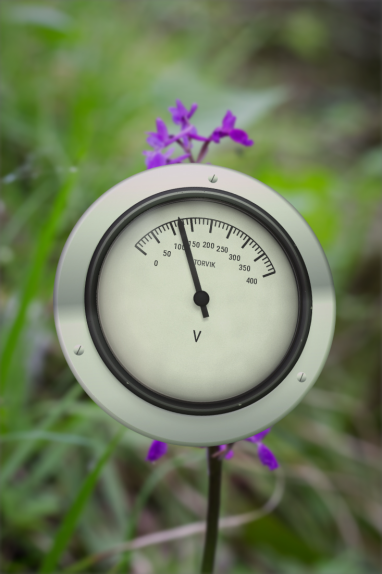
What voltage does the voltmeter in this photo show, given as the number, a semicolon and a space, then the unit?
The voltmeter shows 120; V
